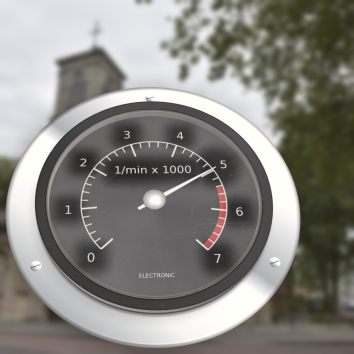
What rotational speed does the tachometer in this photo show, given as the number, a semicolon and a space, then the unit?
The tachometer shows 5000; rpm
